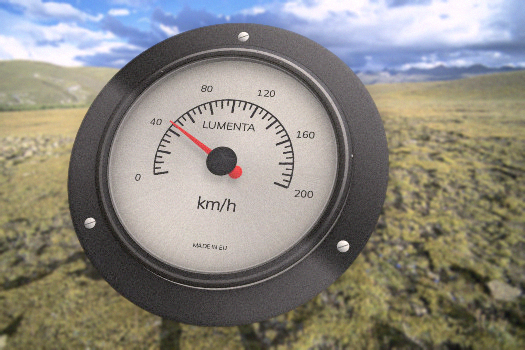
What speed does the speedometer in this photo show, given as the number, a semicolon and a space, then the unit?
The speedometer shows 45; km/h
